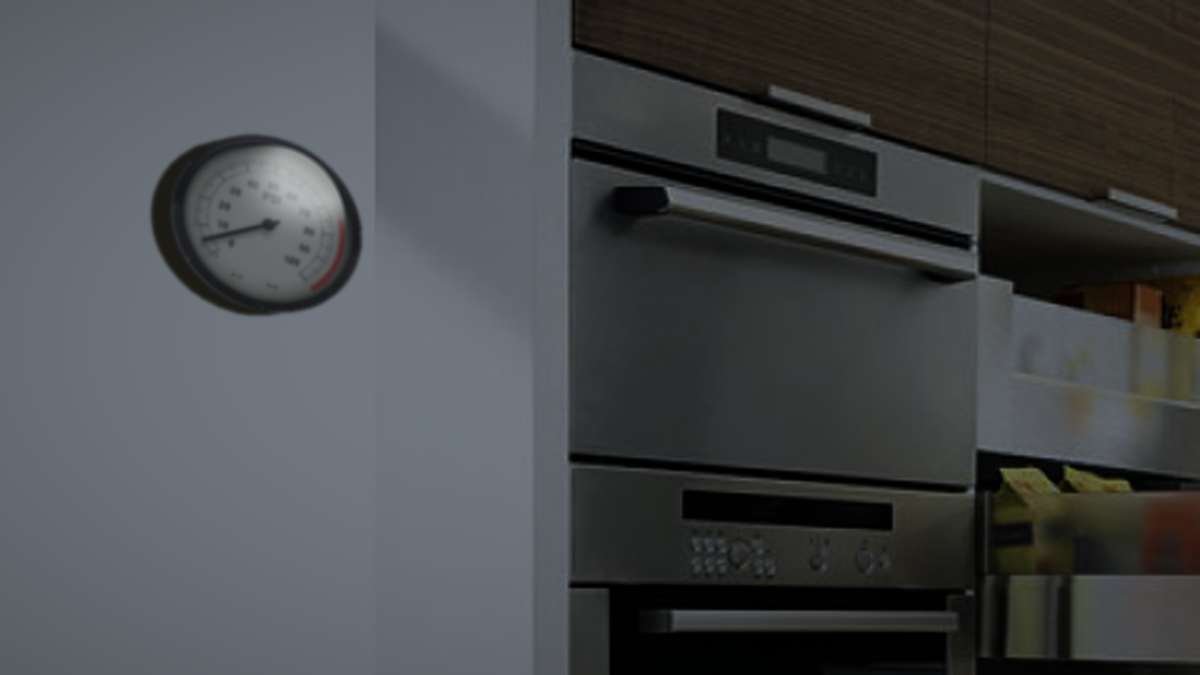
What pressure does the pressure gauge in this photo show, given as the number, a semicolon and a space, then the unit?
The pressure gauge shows 5; psi
